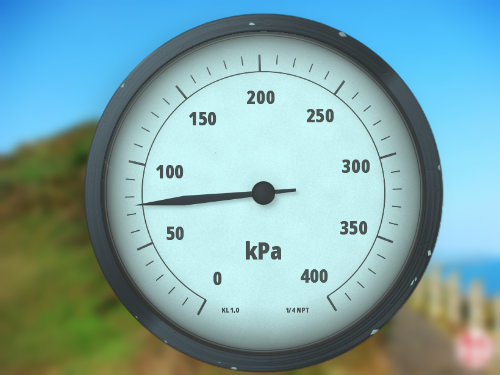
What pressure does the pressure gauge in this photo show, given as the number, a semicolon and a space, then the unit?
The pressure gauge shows 75; kPa
